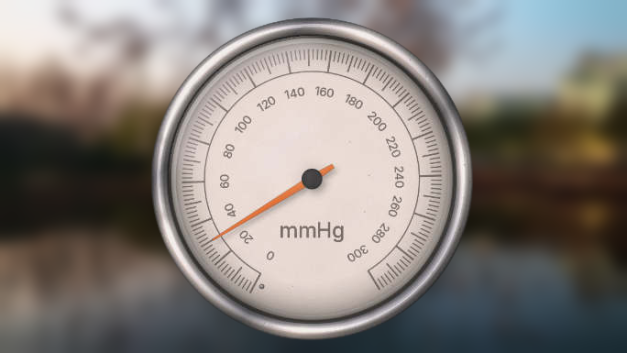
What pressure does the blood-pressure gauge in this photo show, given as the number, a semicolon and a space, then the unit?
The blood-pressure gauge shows 30; mmHg
